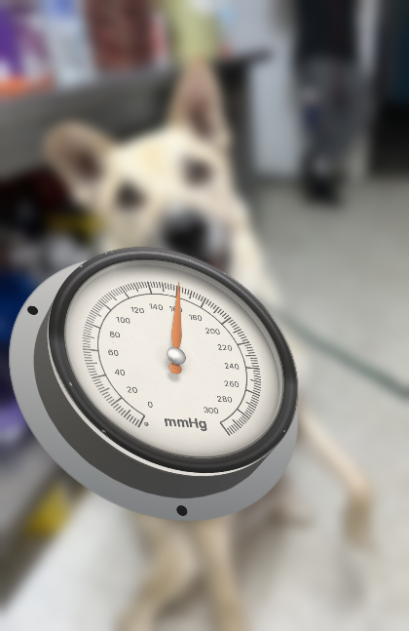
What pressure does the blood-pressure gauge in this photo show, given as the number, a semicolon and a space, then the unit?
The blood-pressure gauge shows 160; mmHg
